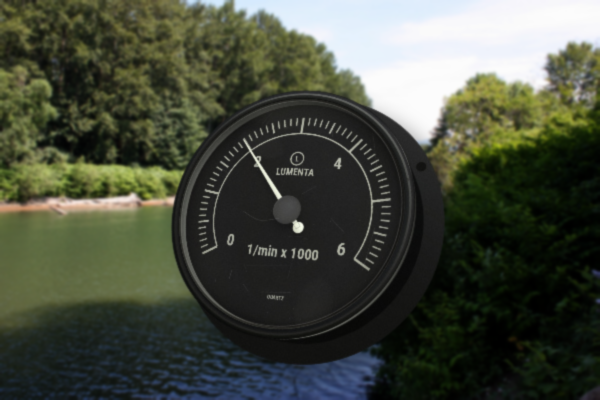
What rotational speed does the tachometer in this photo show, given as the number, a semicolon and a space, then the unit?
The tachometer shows 2000; rpm
